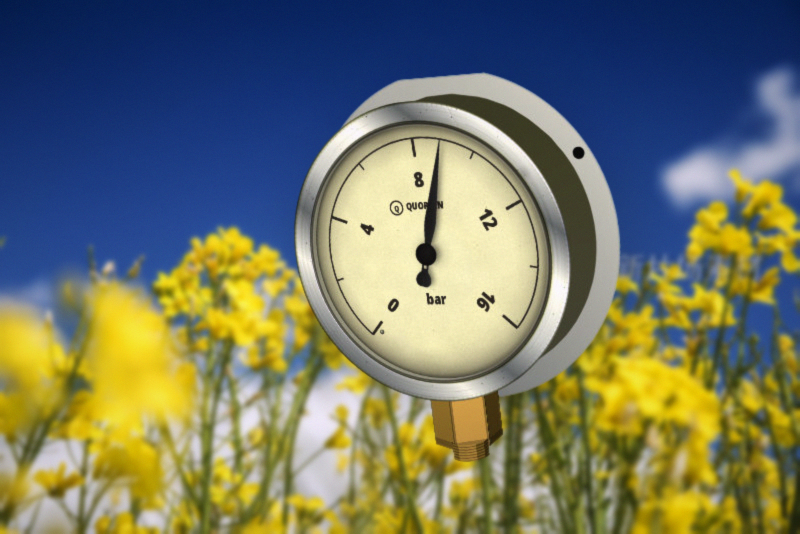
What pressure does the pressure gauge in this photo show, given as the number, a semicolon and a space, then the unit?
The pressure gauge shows 9; bar
